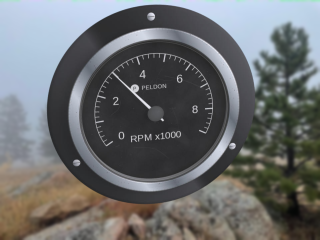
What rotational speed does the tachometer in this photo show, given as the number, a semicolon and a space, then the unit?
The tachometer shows 3000; rpm
